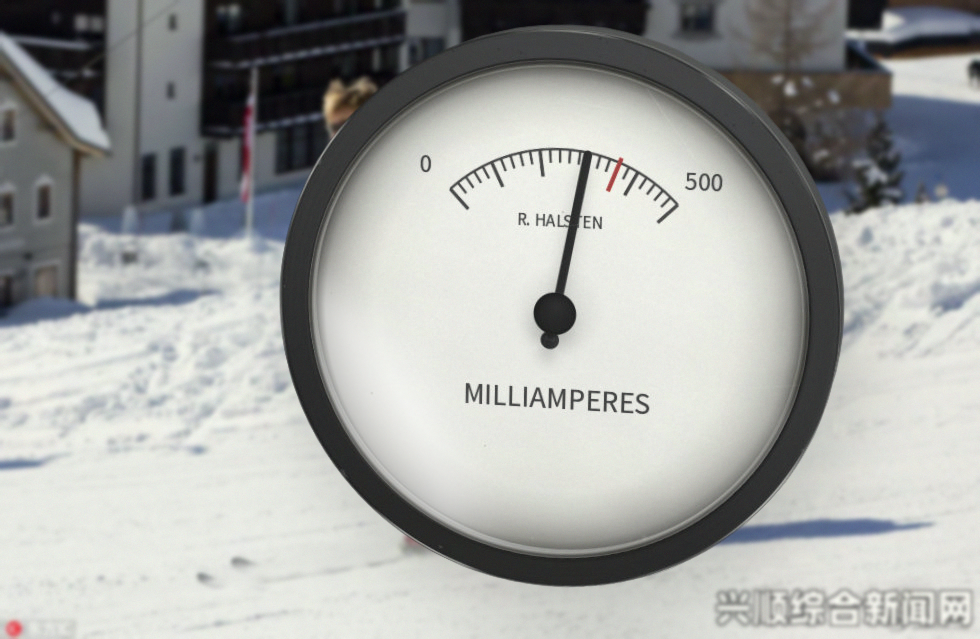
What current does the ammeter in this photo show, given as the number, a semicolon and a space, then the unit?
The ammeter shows 300; mA
